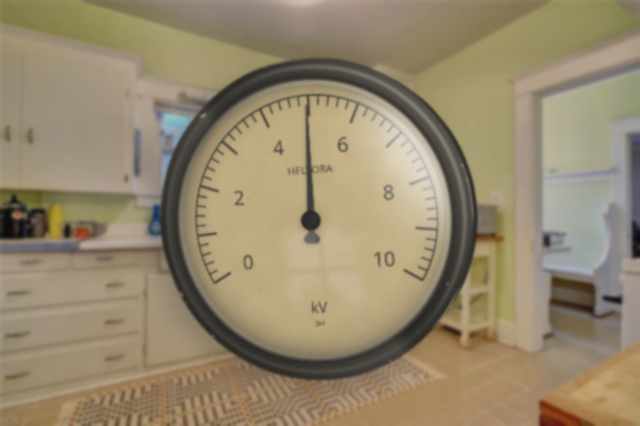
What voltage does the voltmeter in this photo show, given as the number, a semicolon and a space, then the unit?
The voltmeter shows 5; kV
